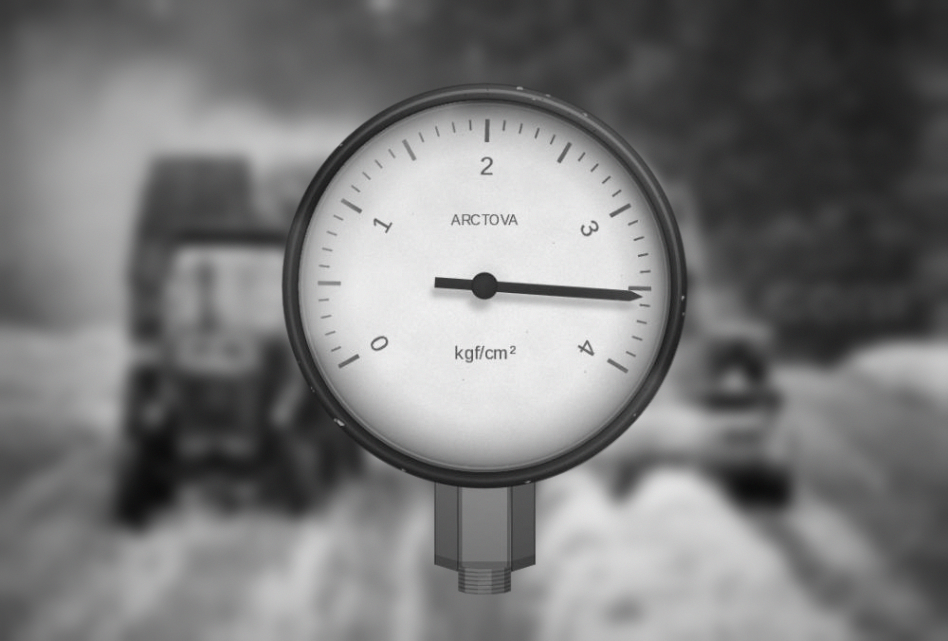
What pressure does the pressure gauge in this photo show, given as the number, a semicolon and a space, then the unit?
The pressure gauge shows 3.55; kg/cm²
